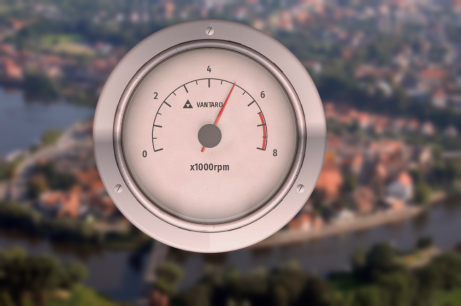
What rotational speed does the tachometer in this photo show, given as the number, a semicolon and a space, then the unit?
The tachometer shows 5000; rpm
